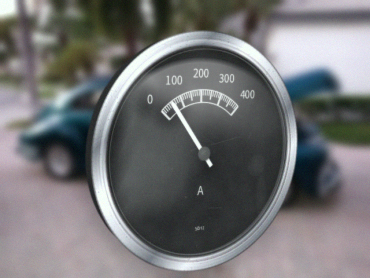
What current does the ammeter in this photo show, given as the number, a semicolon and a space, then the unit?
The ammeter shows 50; A
